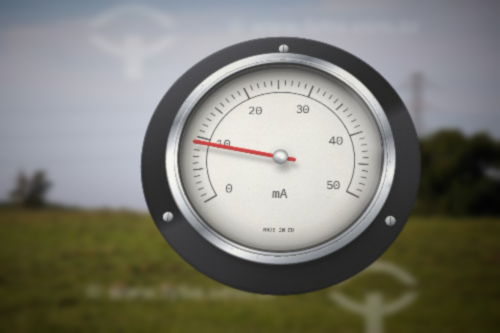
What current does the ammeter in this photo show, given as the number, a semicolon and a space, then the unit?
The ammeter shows 9; mA
